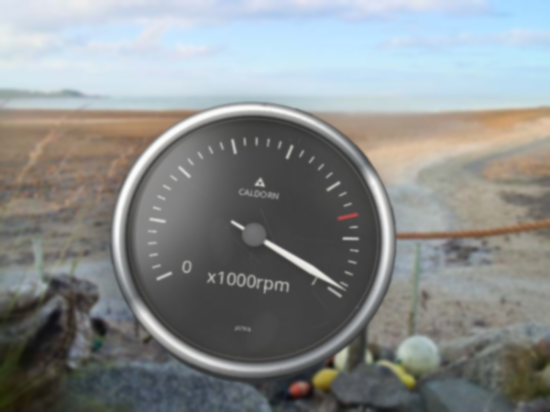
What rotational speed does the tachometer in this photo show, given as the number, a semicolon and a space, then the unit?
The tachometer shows 6900; rpm
